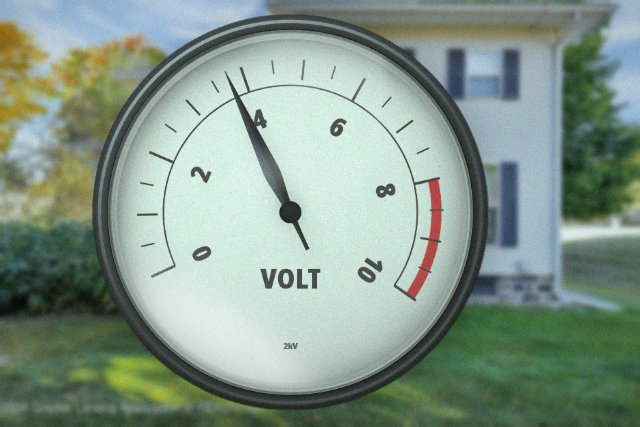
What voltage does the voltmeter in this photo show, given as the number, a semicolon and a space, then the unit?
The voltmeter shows 3.75; V
